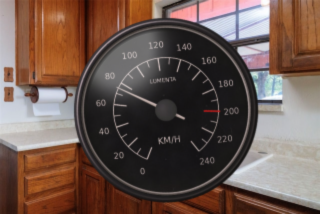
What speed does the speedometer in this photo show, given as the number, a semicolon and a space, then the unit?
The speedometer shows 75; km/h
